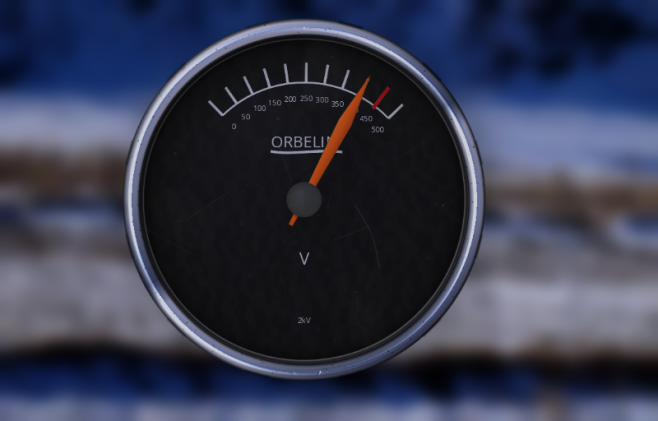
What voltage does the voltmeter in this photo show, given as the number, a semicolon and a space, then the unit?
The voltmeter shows 400; V
